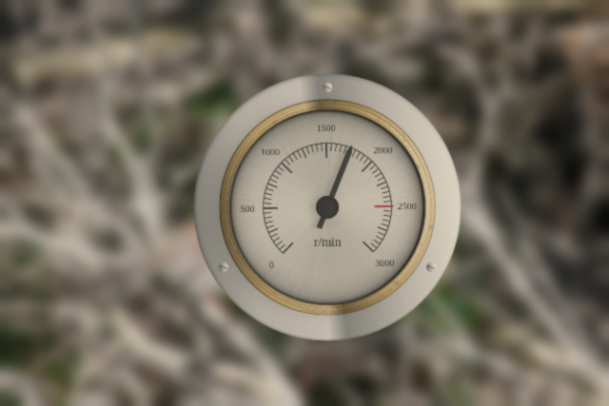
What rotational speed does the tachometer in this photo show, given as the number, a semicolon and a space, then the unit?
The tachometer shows 1750; rpm
